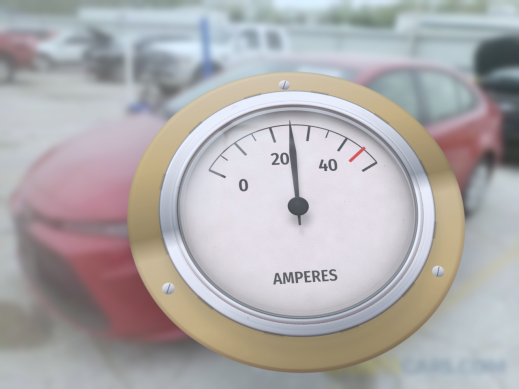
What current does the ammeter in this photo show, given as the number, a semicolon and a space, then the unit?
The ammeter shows 25; A
